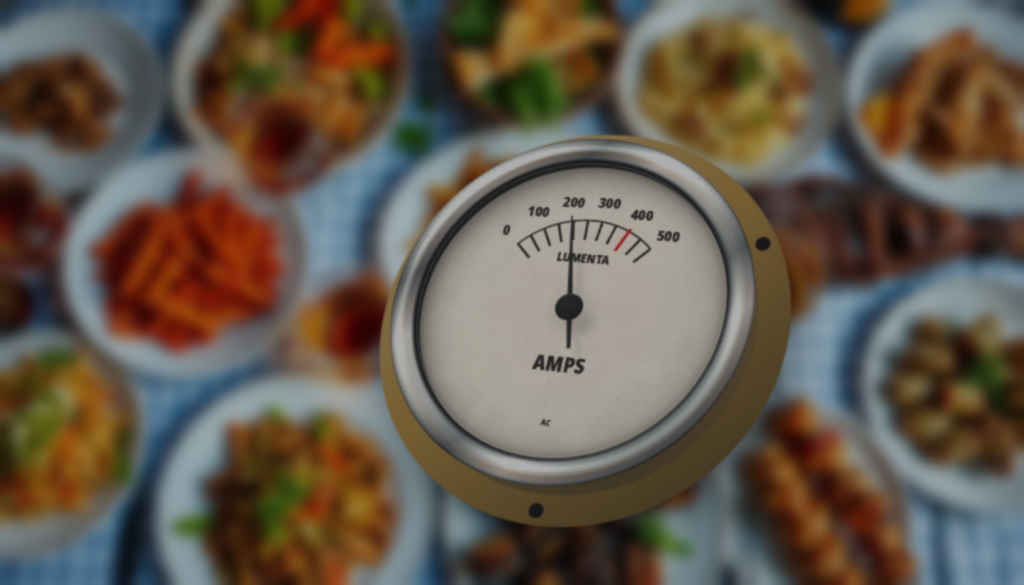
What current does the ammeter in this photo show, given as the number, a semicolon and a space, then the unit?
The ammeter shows 200; A
